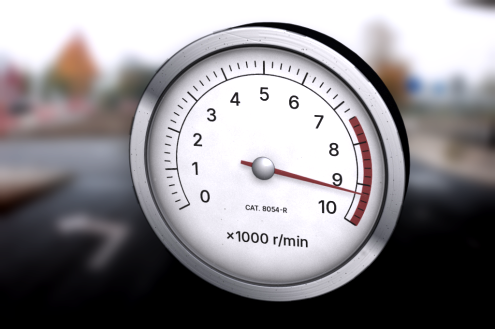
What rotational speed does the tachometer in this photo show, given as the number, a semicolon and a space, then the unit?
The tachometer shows 9200; rpm
